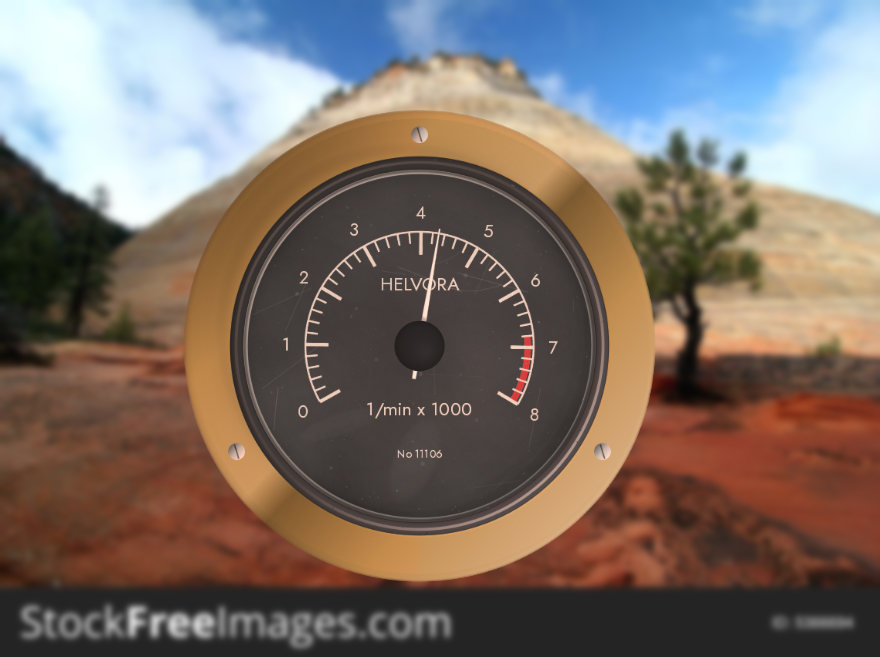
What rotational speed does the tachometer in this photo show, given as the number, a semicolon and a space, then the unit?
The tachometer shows 4300; rpm
